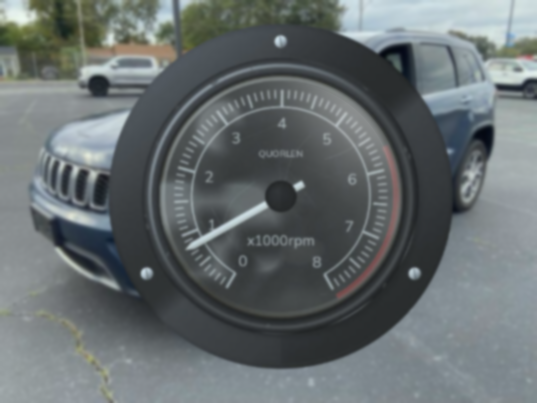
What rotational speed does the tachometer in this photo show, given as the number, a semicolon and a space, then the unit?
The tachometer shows 800; rpm
